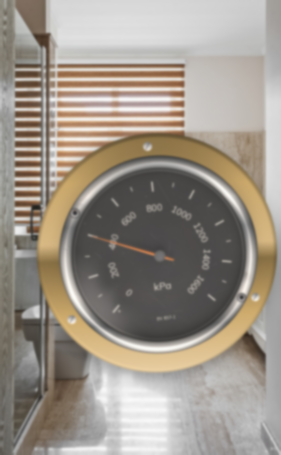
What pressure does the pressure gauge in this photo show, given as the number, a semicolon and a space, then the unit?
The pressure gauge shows 400; kPa
